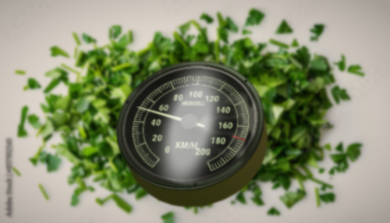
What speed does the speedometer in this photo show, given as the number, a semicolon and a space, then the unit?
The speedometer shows 50; km/h
